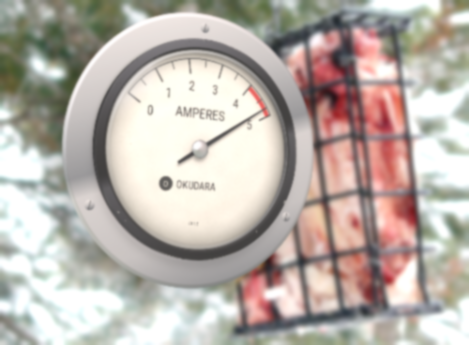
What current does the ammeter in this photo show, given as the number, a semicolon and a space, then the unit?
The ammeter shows 4.75; A
